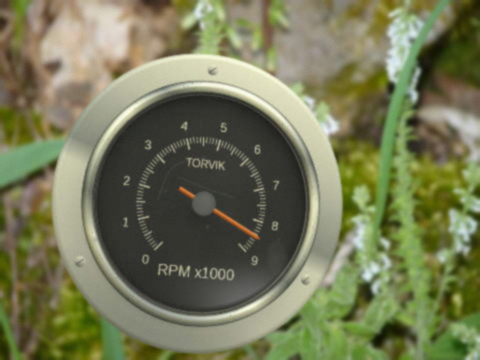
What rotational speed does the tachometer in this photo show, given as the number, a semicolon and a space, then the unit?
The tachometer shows 8500; rpm
